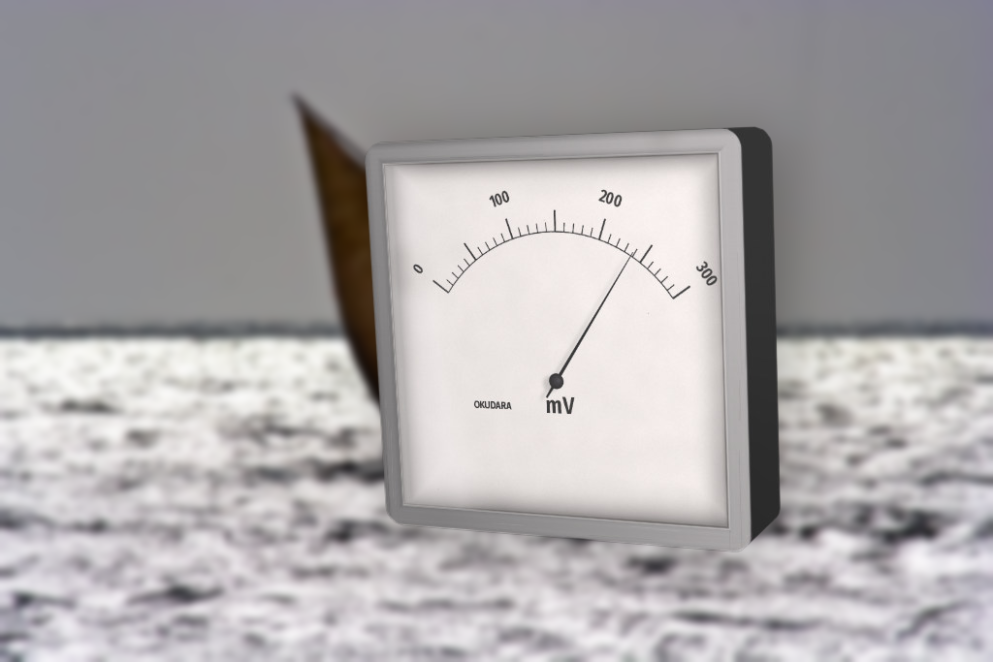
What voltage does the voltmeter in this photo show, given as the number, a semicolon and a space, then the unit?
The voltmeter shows 240; mV
